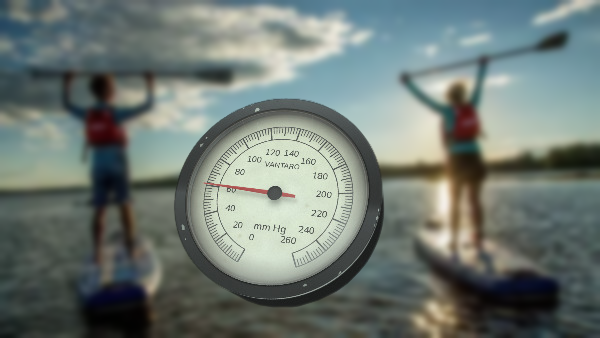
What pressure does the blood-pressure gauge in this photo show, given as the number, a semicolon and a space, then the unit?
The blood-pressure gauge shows 60; mmHg
